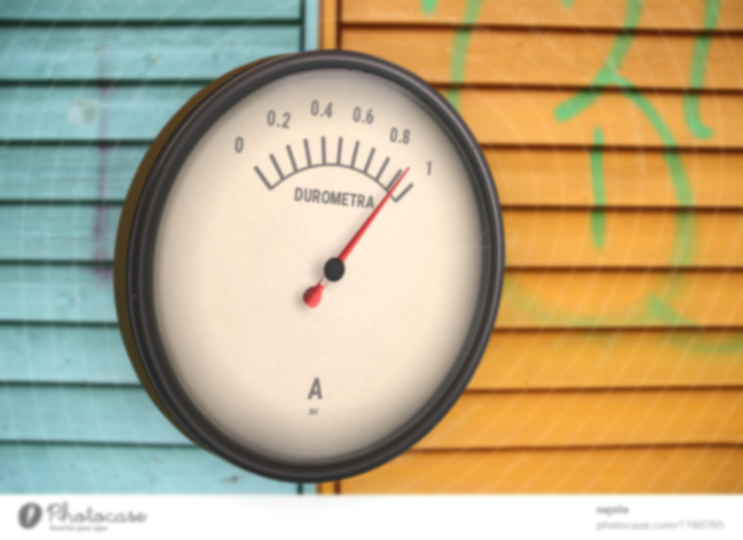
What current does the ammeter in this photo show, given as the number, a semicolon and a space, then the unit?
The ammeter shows 0.9; A
